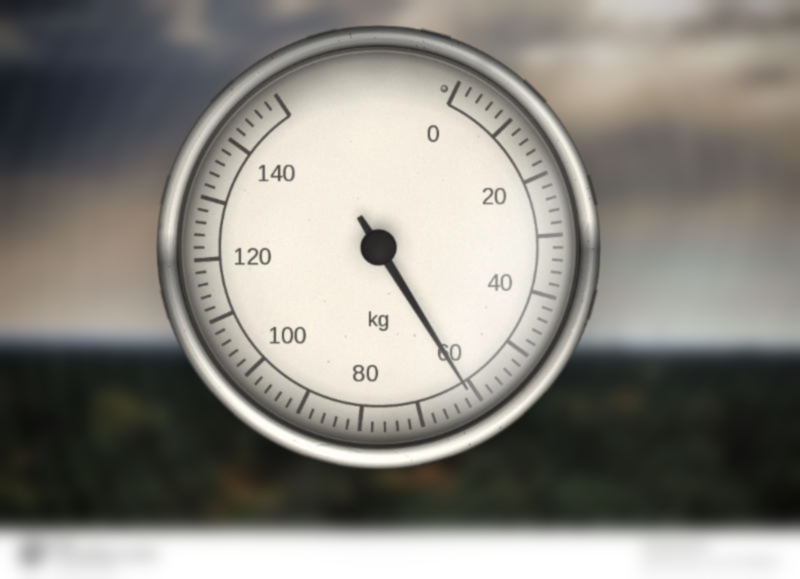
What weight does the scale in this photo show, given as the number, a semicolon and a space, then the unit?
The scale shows 61; kg
